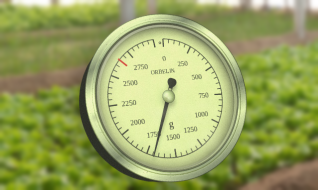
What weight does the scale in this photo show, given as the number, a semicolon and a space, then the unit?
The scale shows 1700; g
